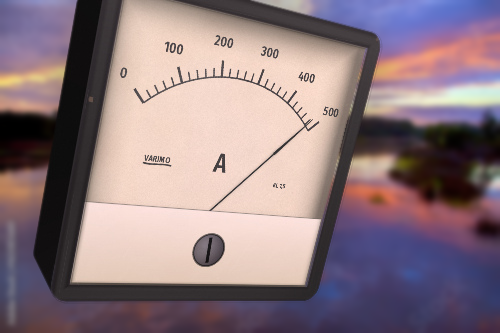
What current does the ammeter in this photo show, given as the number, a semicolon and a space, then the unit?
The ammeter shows 480; A
